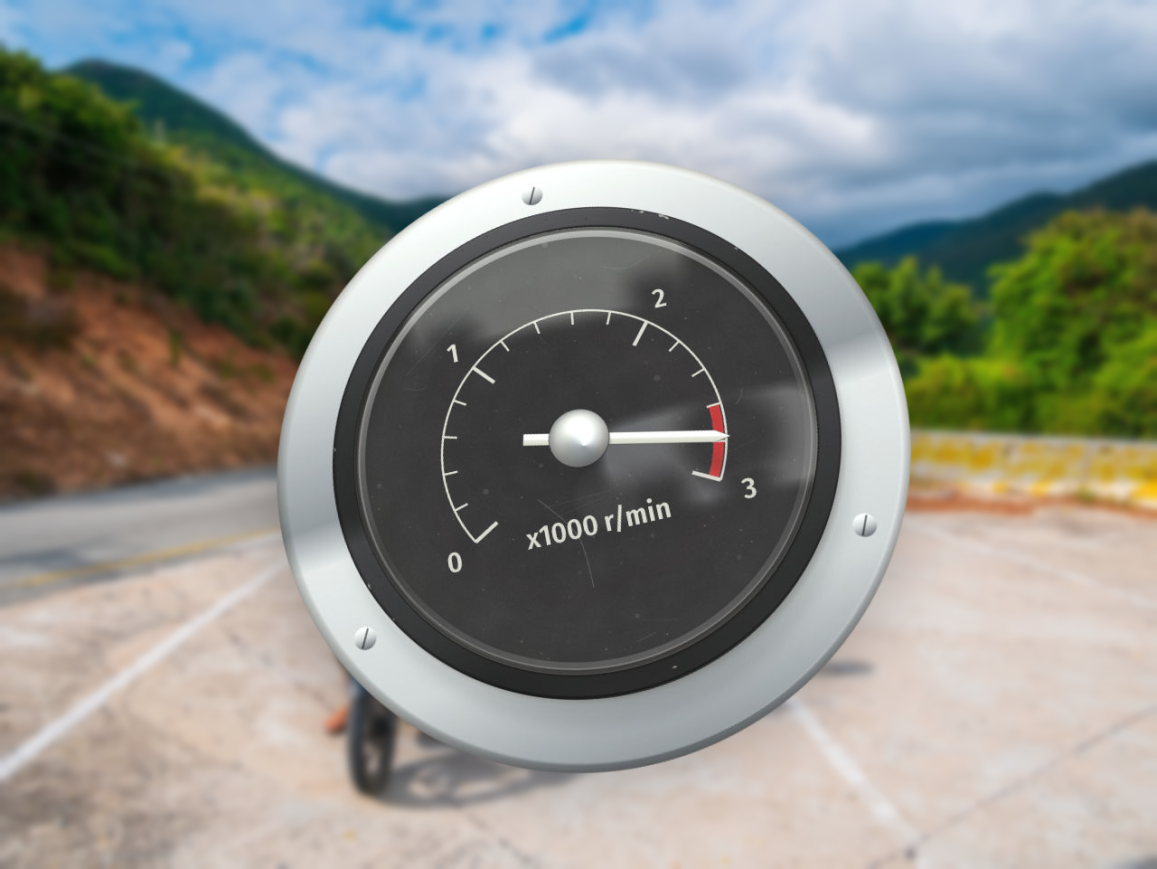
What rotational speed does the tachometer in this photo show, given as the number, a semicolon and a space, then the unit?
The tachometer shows 2800; rpm
